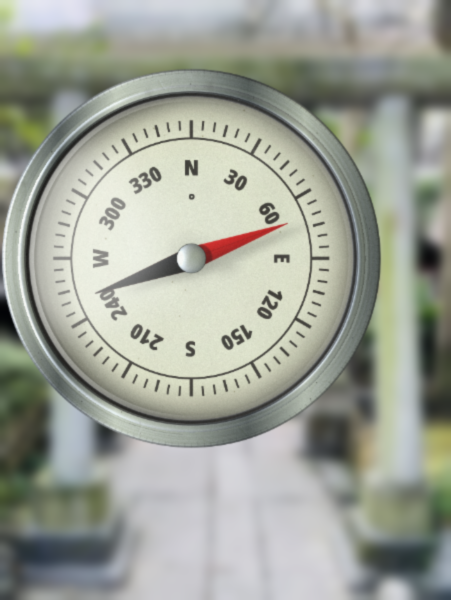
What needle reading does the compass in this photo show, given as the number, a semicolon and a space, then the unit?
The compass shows 70; °
